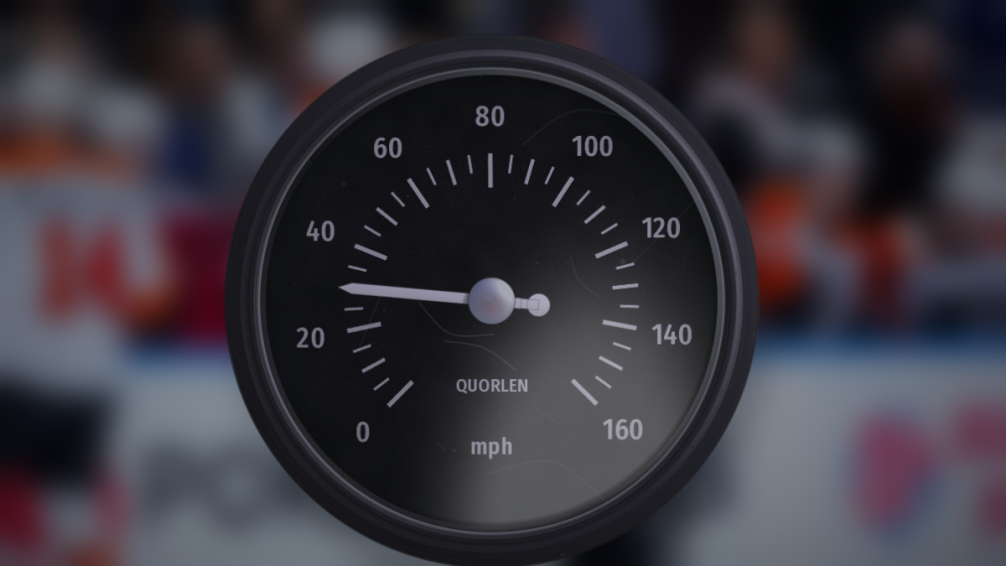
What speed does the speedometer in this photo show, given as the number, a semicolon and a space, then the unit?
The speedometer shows 30; mph
